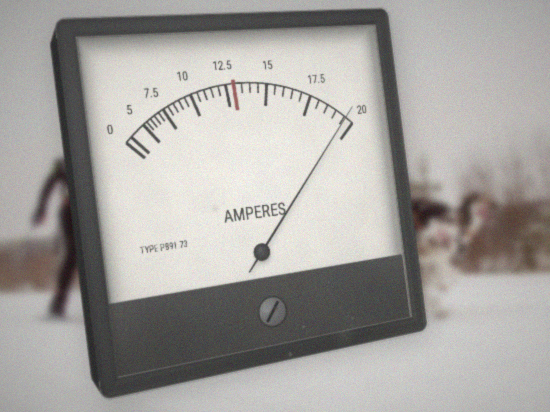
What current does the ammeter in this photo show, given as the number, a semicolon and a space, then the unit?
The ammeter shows 19.5; A
